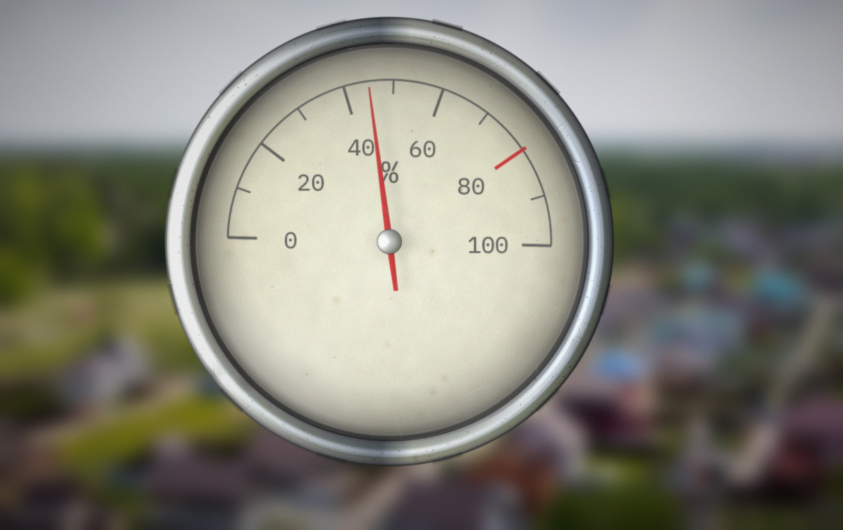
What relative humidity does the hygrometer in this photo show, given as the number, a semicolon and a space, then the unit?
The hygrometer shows 45; %
